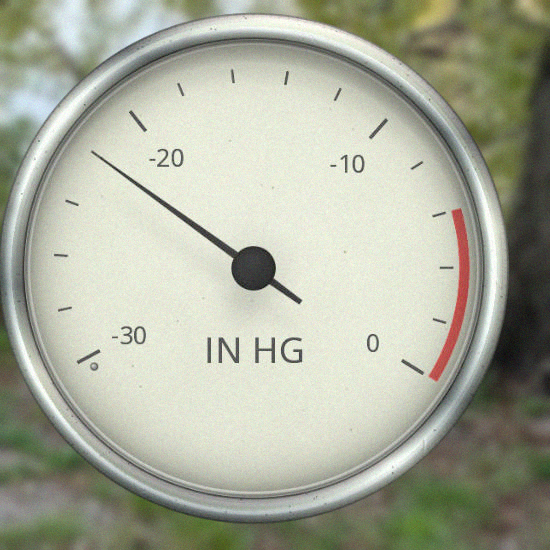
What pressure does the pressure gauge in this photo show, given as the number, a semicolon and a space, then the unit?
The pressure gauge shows -22; inHg
